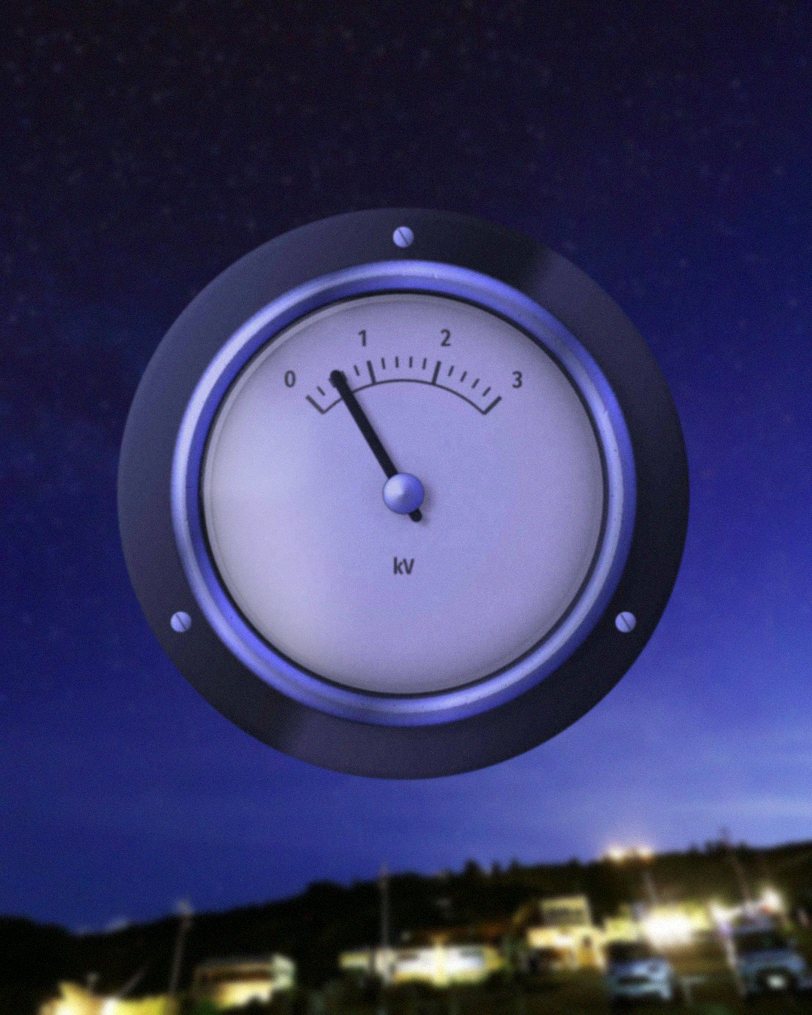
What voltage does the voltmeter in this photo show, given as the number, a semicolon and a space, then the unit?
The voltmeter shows 0.5; kV
